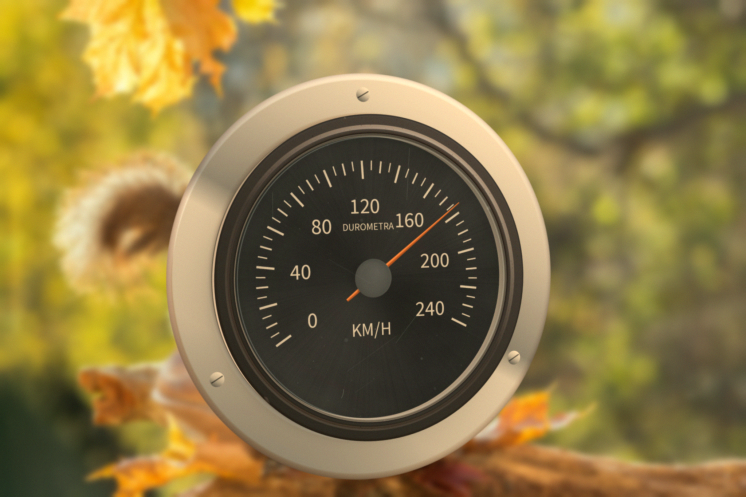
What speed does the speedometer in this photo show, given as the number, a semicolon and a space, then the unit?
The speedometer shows 175; km/h
